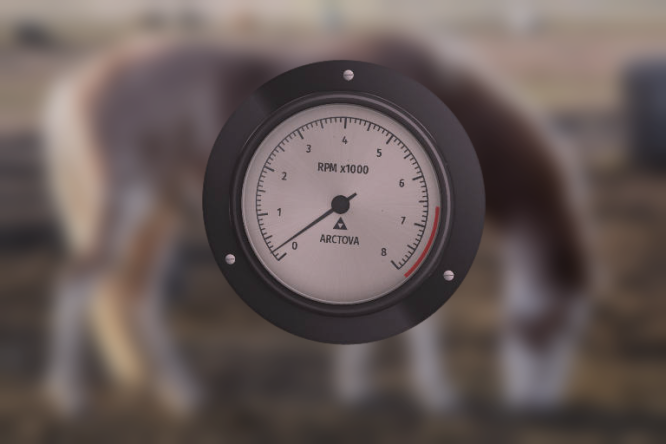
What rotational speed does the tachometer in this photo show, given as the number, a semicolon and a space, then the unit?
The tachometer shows 200; rpm
